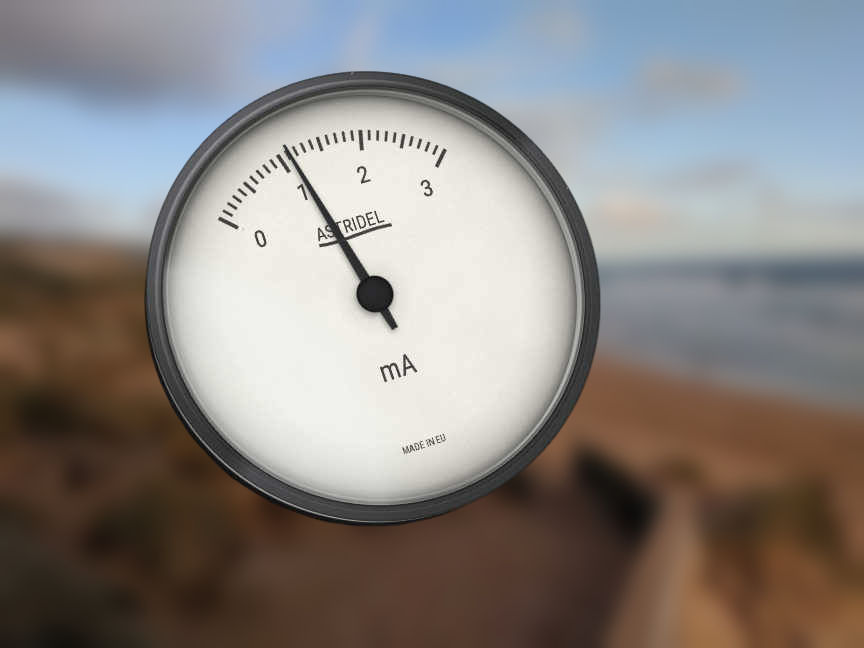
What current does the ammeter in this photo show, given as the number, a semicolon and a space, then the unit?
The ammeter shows 1.1; mA
